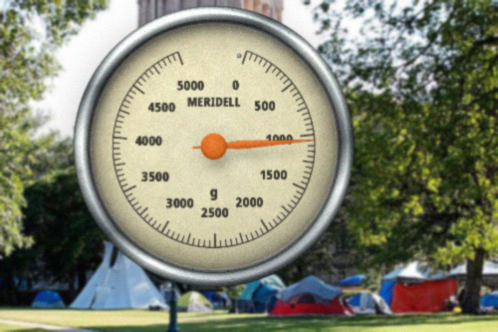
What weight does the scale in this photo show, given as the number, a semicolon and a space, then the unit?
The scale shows 1050; g
